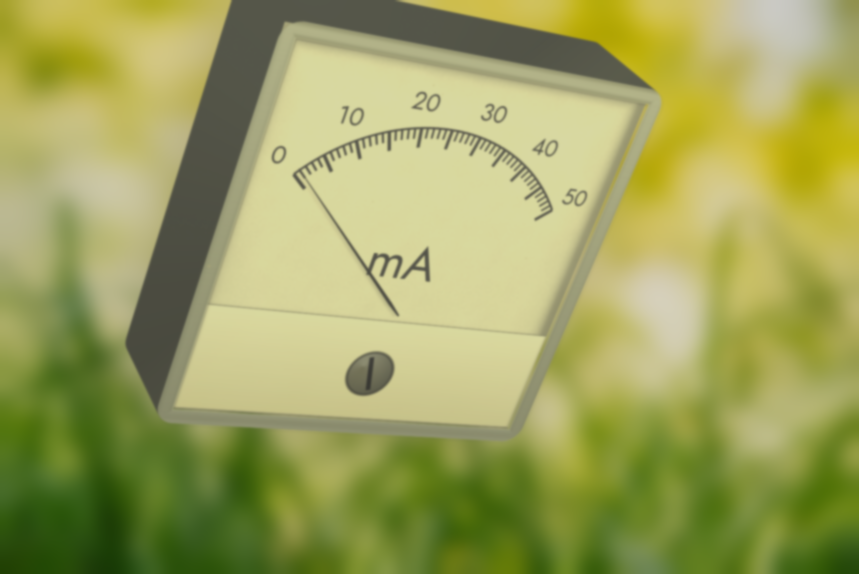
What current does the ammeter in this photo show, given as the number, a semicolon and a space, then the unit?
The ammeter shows 1; mA
